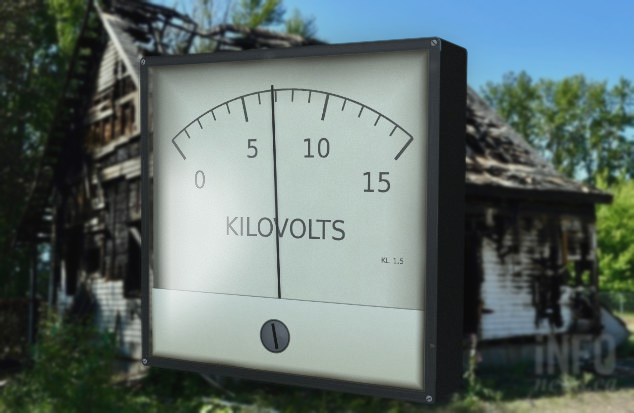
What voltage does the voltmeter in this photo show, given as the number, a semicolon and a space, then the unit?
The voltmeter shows 7; kV
